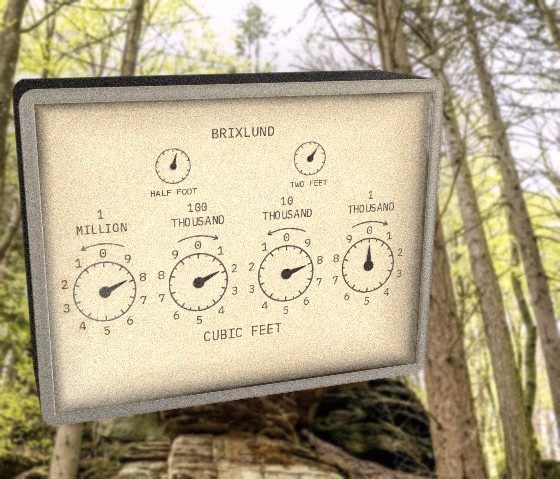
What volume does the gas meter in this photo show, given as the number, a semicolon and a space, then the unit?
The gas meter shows 818000; ft³
